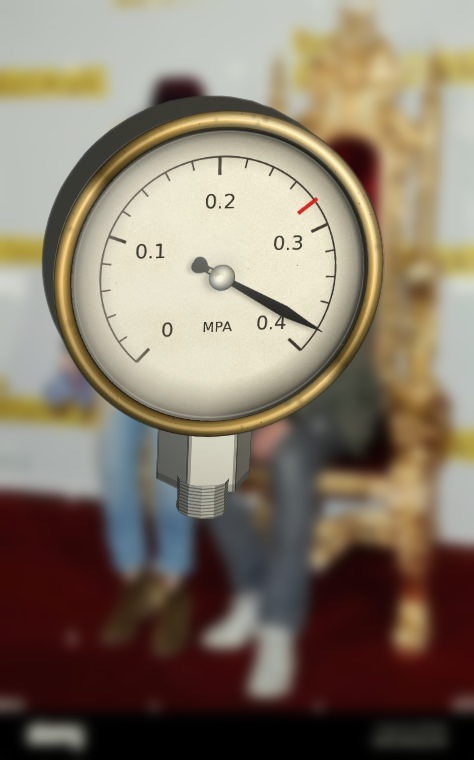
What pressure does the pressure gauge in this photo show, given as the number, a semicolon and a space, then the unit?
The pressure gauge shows 0.38; MPa
